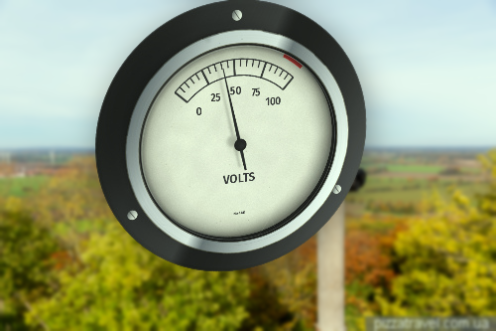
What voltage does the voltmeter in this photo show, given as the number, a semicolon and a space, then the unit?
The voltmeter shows 40; V
